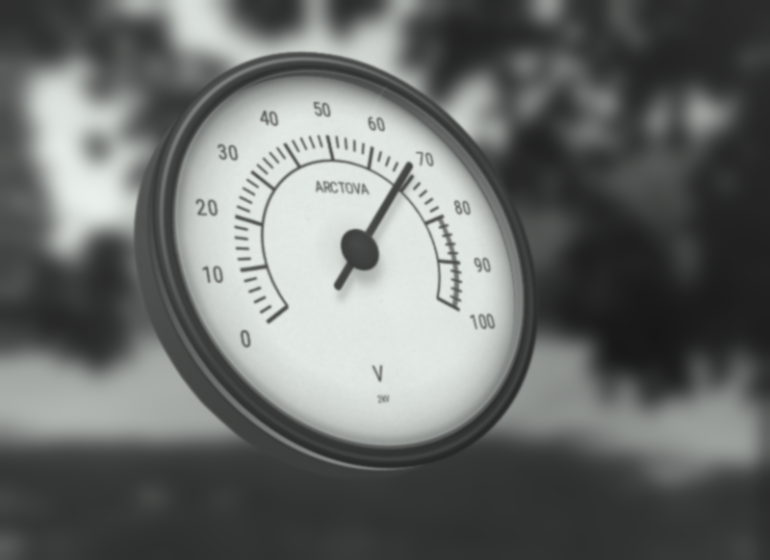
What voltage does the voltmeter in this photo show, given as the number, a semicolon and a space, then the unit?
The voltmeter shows 68; V
